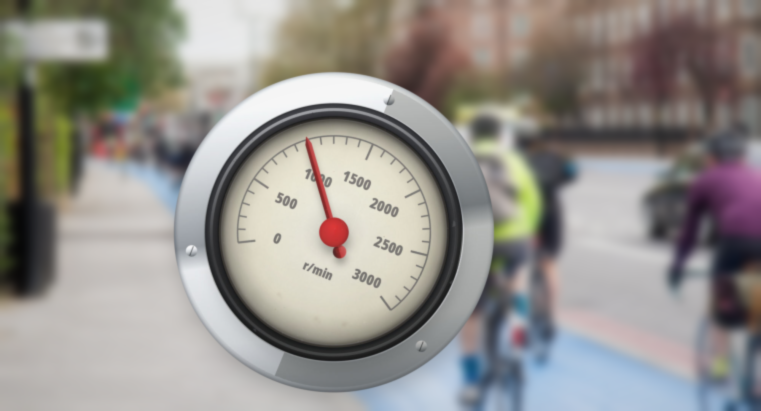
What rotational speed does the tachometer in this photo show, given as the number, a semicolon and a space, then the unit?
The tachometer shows 1000; rpm
